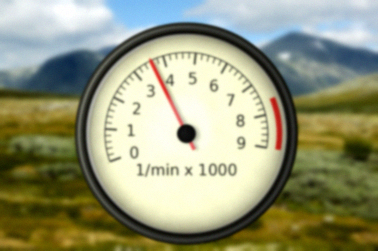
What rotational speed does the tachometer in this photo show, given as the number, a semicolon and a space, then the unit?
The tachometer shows 3600; rpm
